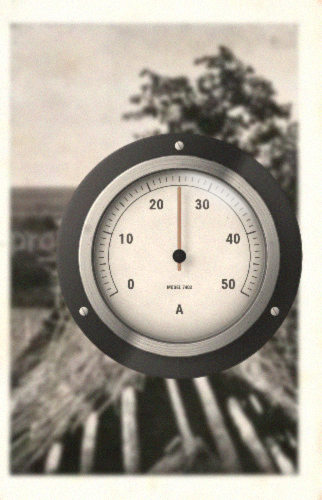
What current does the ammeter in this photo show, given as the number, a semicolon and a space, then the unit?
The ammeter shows 25; A
